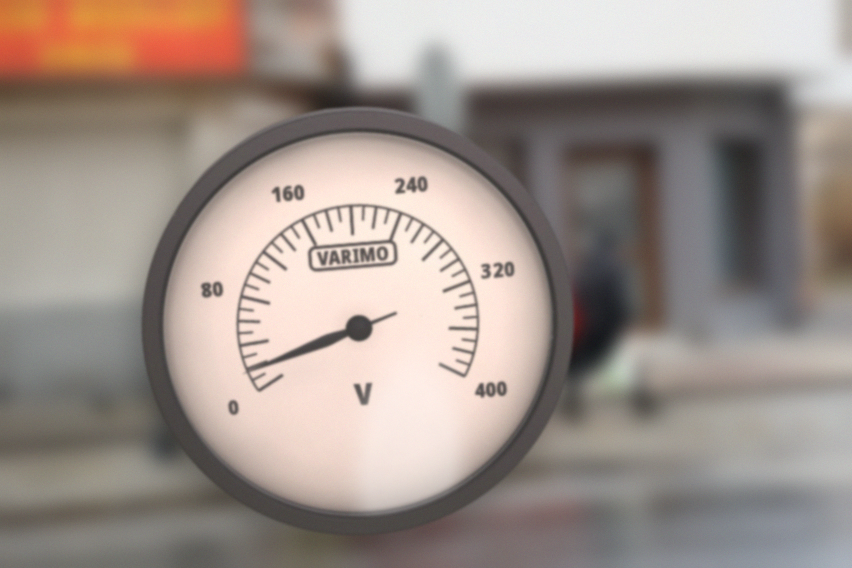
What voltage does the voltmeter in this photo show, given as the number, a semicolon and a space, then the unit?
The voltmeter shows 20; V
